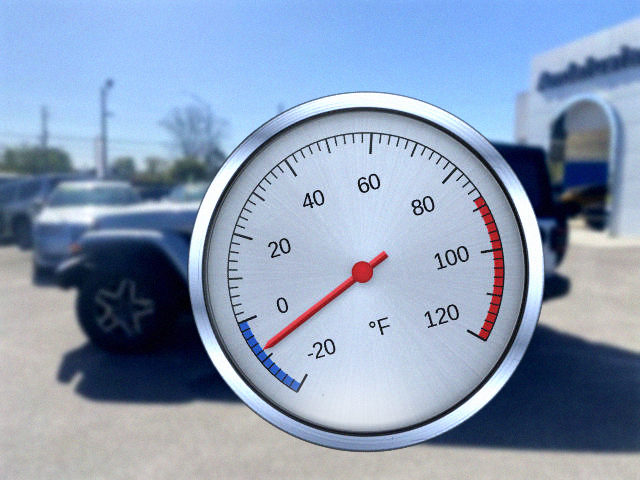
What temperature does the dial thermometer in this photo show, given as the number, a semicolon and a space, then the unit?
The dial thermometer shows -8; °F
